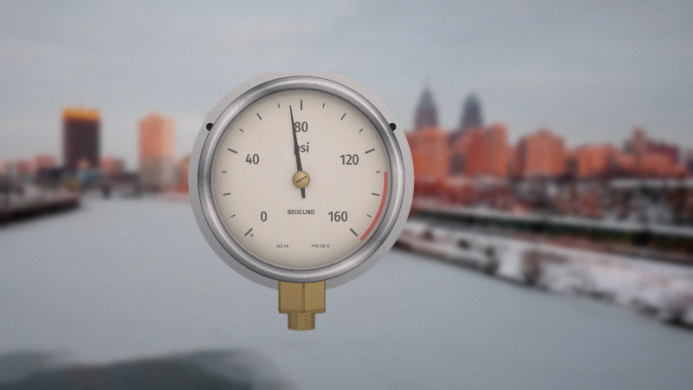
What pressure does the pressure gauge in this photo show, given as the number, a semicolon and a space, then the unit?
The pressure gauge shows 75; psi
